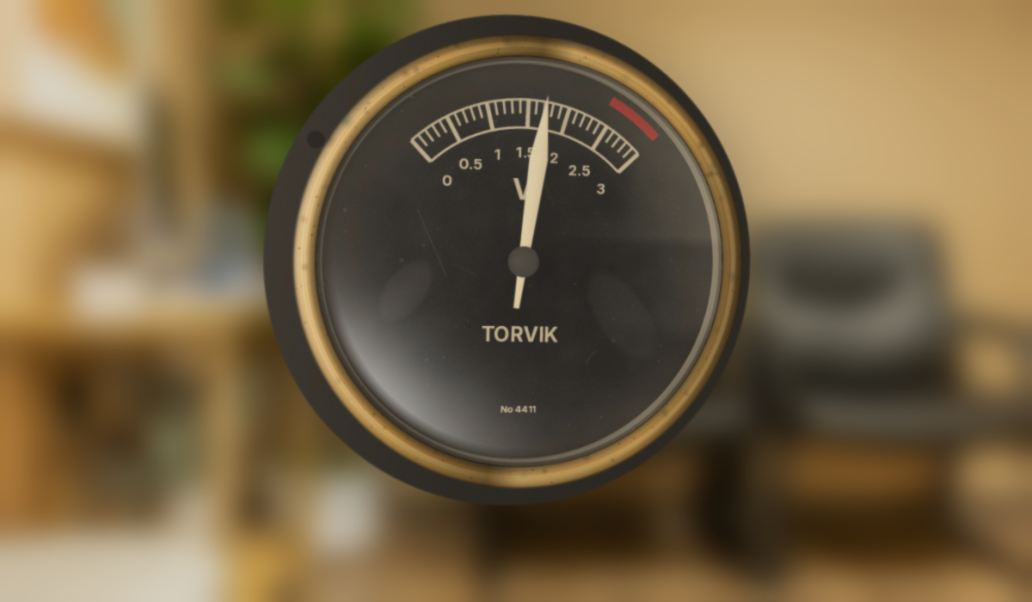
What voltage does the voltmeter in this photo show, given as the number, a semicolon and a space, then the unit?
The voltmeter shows 1.7; V
